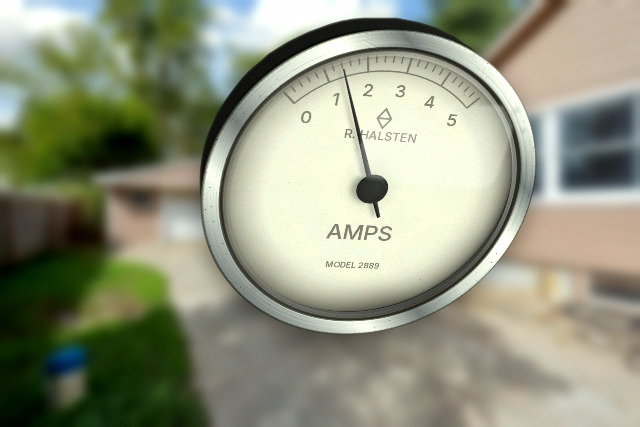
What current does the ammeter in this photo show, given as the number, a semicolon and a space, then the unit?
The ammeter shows 1.4; A
